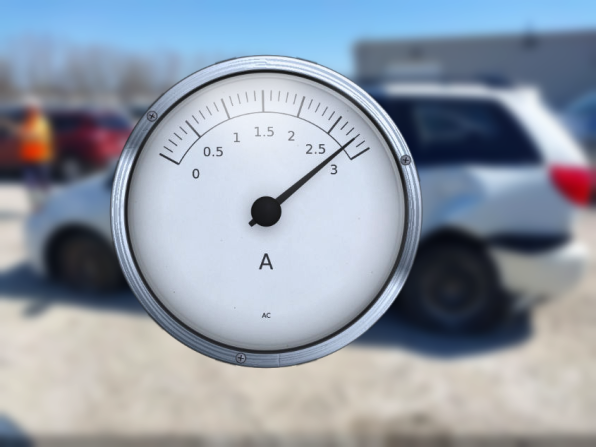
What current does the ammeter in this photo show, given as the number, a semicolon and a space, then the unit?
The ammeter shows 2.8; A
